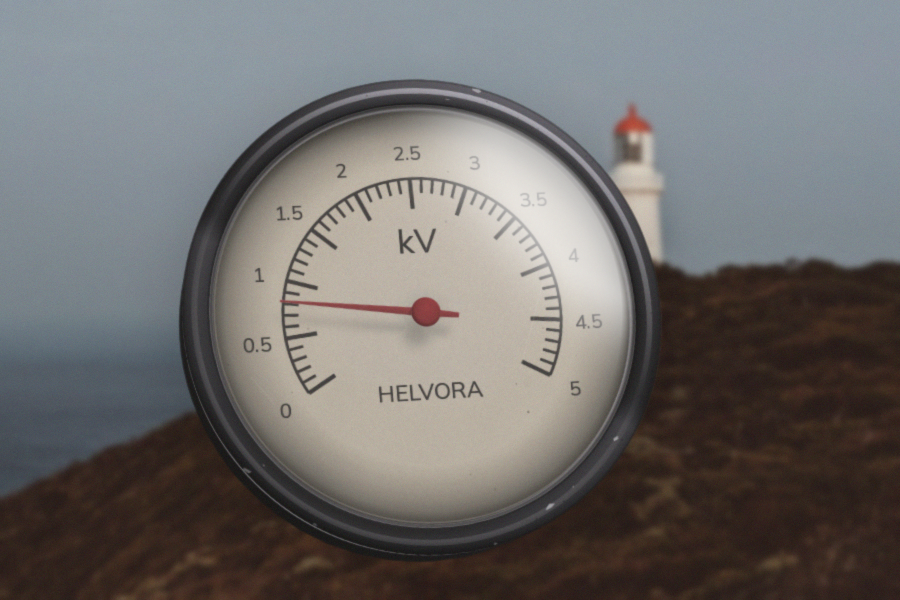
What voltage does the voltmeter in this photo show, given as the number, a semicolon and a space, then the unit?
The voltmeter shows 0.8; kV
